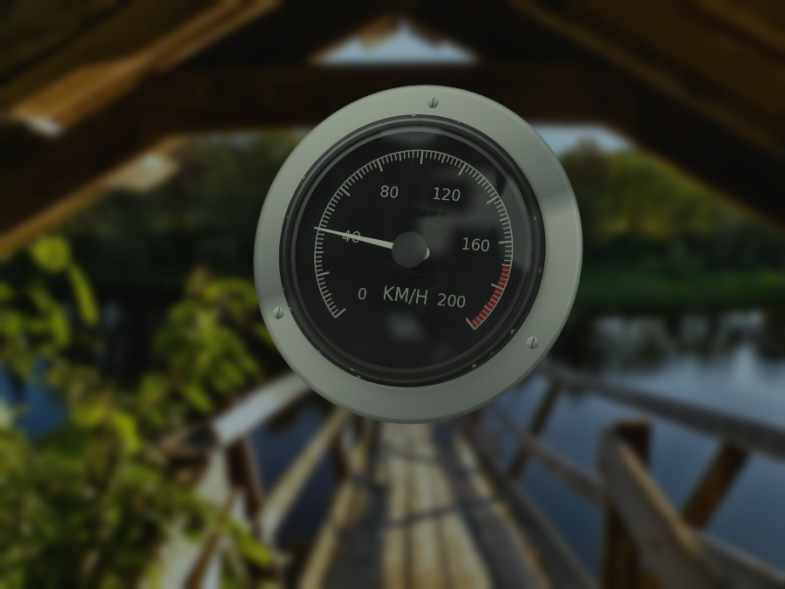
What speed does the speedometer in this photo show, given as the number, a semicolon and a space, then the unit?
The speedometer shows 40; km/h
